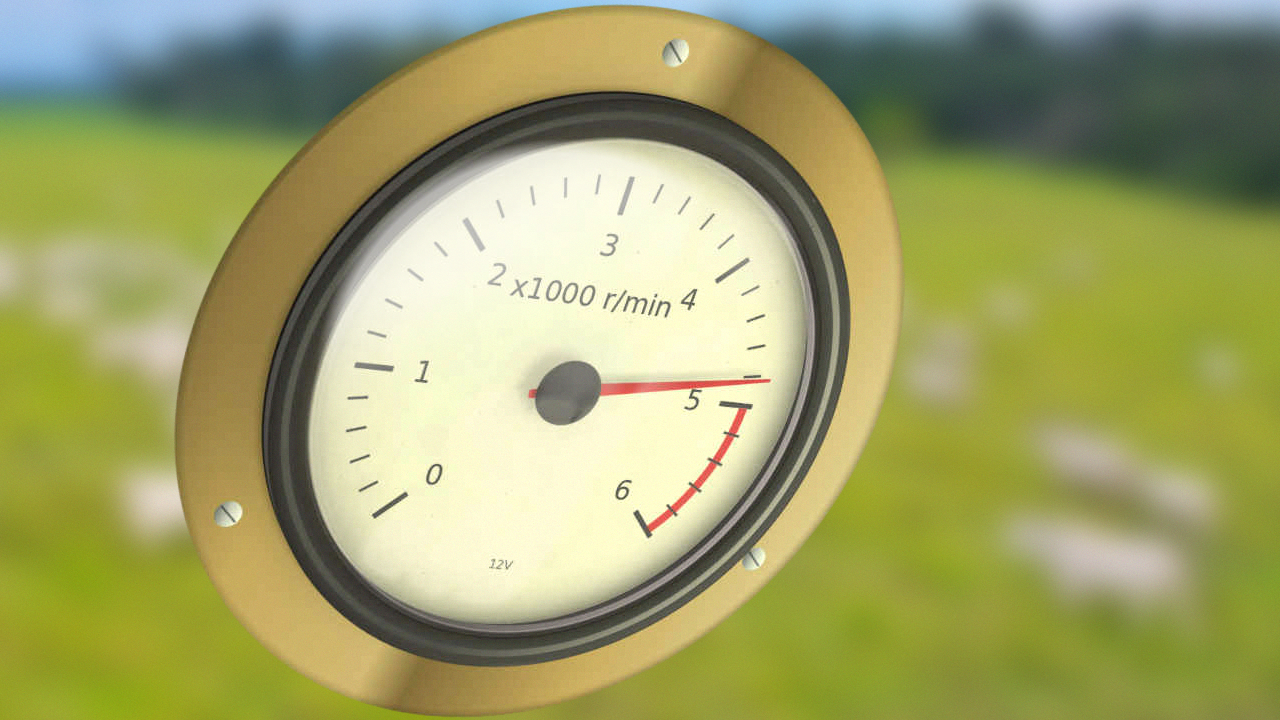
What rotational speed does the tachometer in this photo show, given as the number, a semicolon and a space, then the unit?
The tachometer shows 4800; rpm
